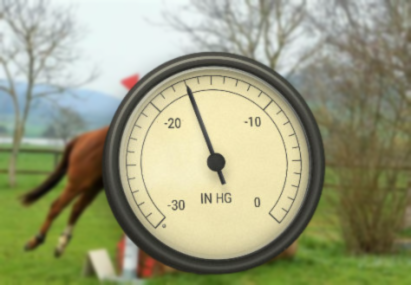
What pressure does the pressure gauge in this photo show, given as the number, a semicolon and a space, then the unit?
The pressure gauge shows -17; inHg
